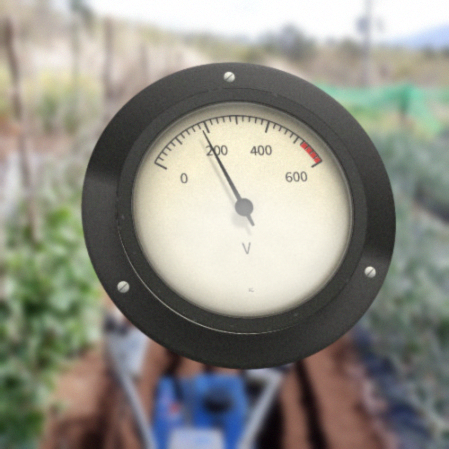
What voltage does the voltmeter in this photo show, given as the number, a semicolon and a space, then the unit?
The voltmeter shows 180; V
